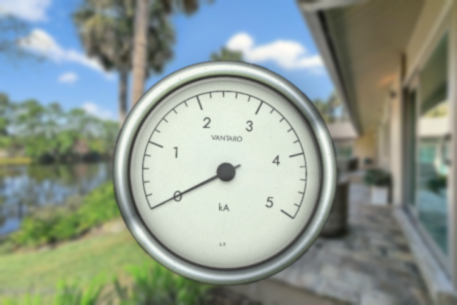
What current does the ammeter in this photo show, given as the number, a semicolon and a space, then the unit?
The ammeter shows 0; kA
